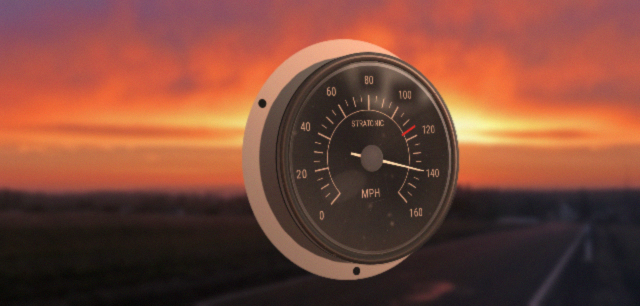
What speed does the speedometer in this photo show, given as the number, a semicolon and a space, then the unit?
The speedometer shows 140; mph
